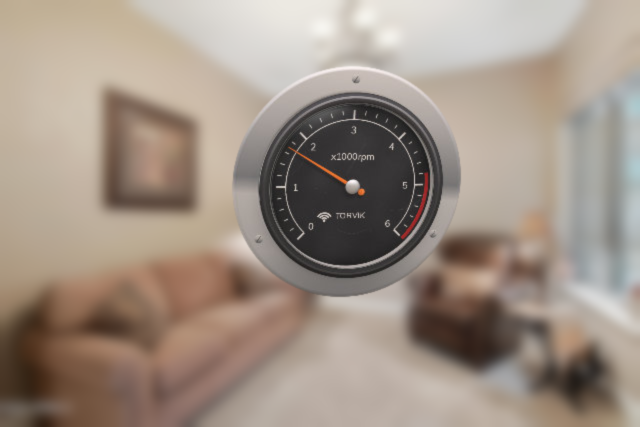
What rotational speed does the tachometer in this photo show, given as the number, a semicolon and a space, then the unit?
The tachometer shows 1700; rpm
